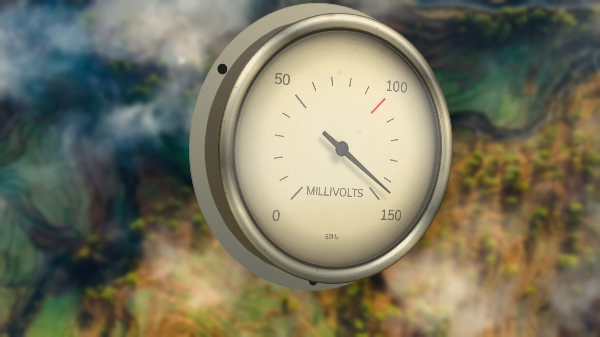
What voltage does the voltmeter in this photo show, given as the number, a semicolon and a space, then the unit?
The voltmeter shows 145; mV
